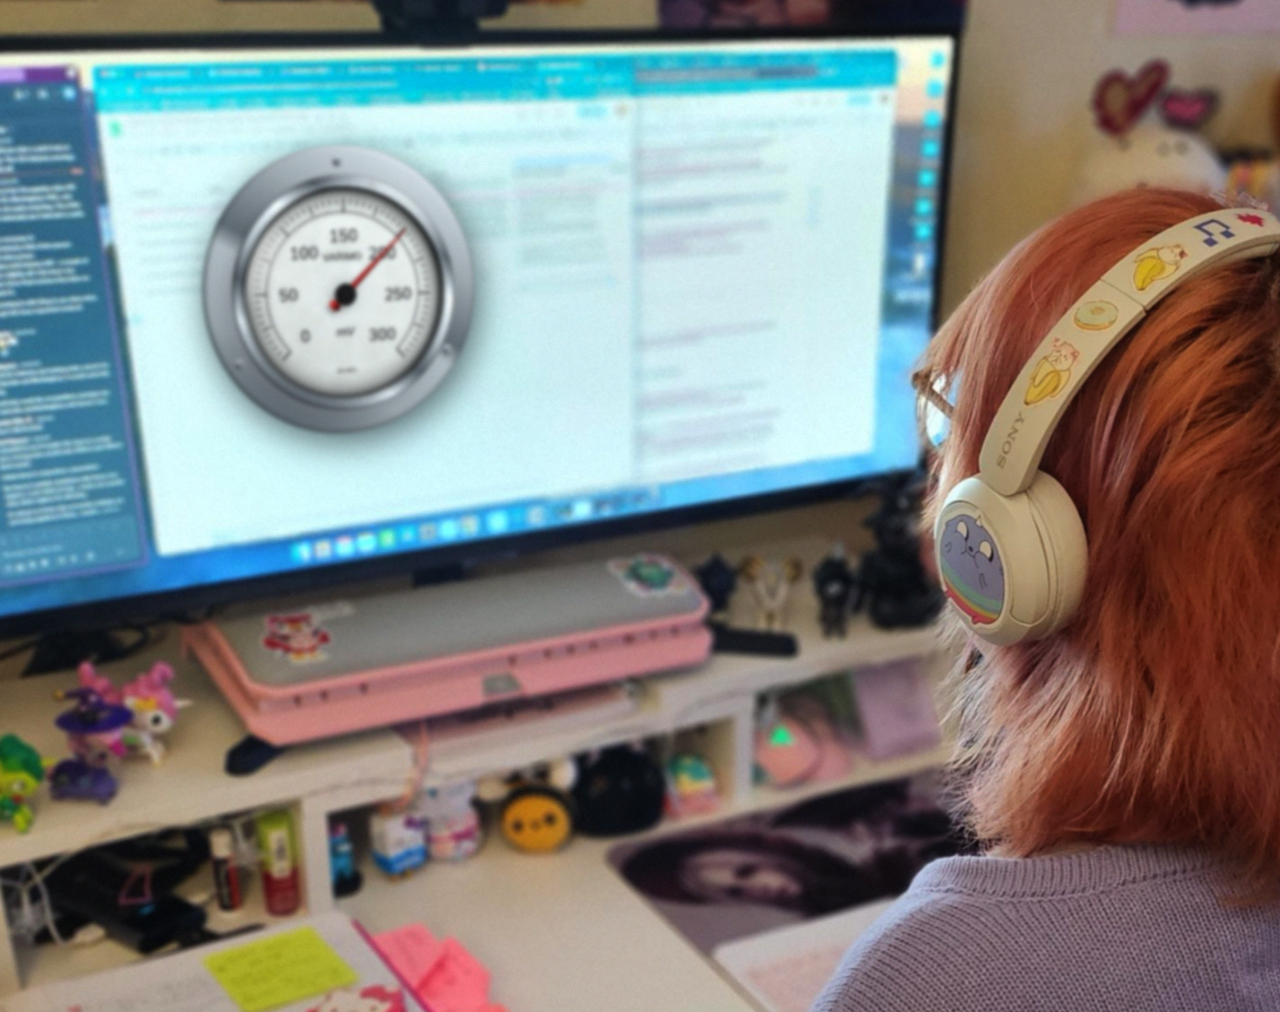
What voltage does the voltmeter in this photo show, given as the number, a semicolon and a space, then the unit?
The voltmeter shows 200; mV
